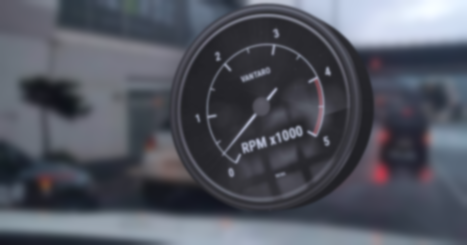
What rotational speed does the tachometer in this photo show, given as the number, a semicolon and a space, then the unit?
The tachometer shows 250; rpm
